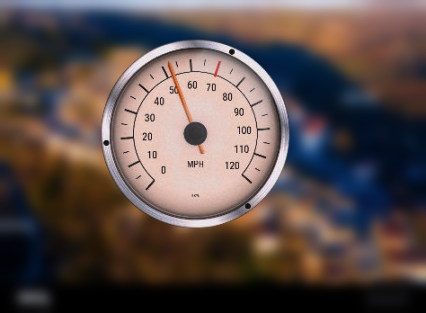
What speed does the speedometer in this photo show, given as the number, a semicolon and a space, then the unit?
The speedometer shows 52.5; mph
